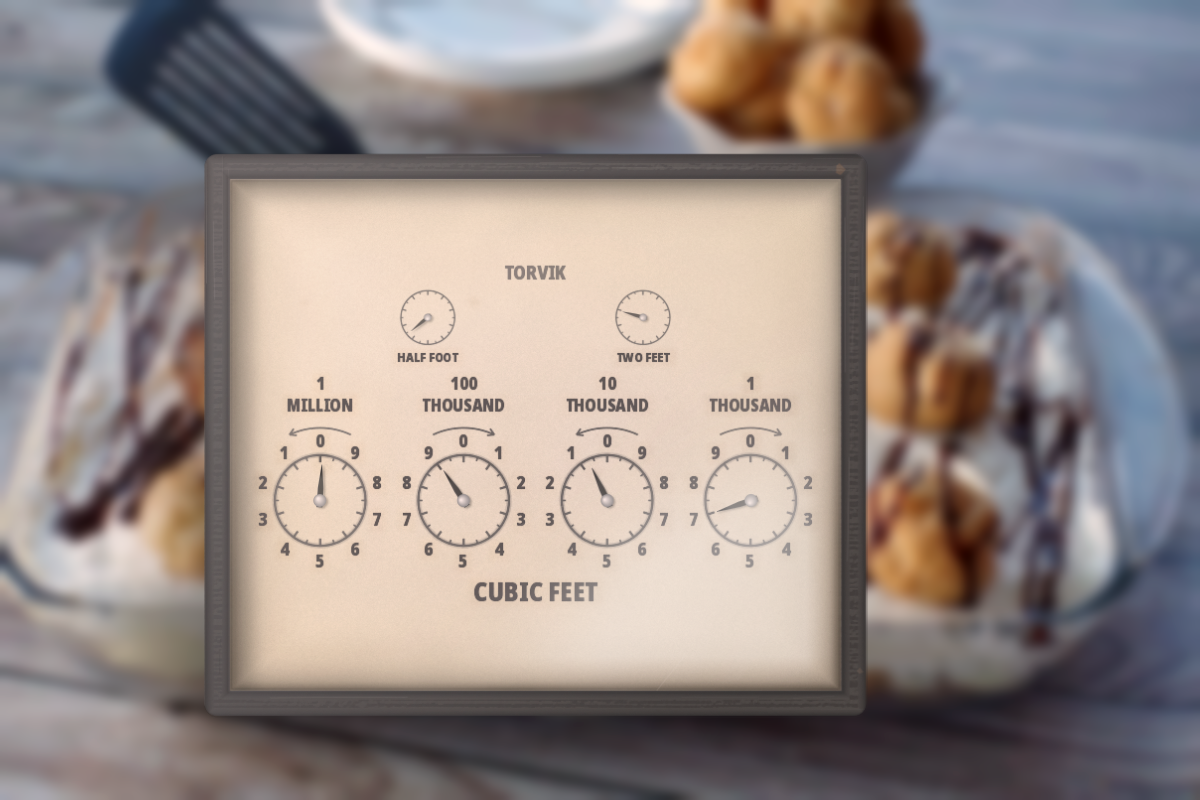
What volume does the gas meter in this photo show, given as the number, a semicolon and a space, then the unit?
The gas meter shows 990700; ft³
